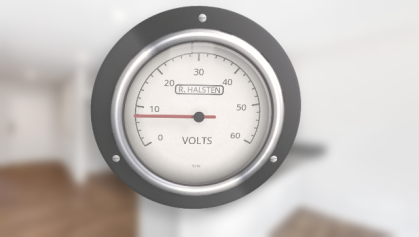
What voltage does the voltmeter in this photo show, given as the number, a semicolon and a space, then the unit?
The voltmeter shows 8; V
